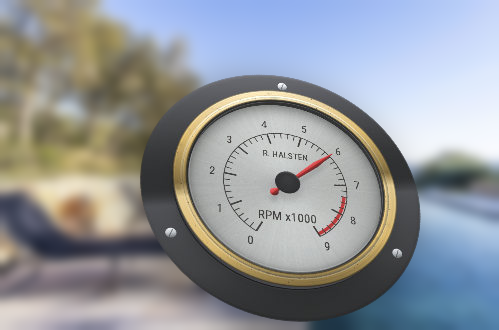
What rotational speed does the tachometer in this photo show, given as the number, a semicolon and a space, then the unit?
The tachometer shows 6000; rpm
